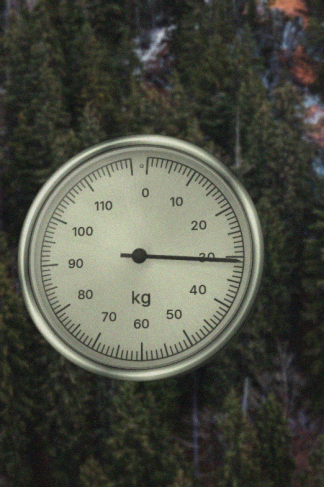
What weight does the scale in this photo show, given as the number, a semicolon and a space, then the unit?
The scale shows 31; kg
